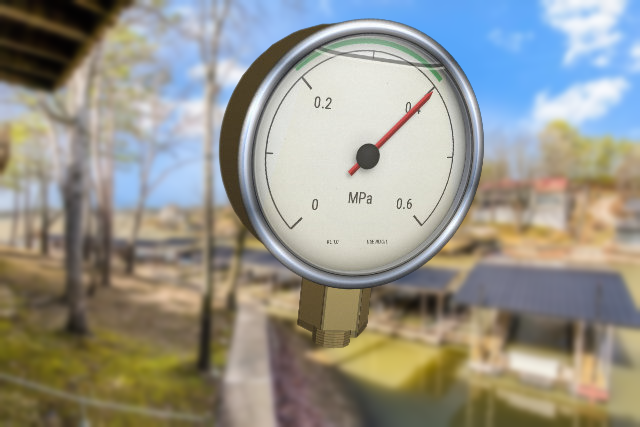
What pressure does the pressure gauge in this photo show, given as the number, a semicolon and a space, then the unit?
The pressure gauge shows 0.4; MPa
